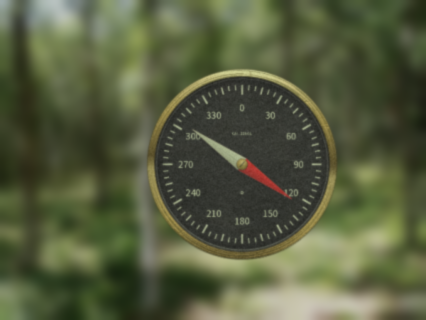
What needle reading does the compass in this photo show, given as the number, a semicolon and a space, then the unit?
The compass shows 125; °
